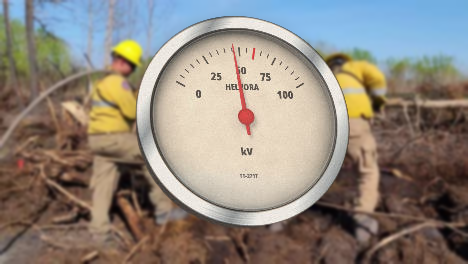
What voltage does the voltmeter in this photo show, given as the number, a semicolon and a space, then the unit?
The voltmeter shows 45; kV
